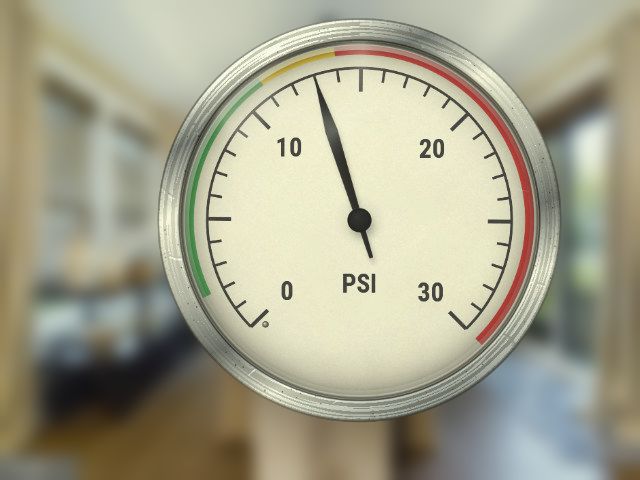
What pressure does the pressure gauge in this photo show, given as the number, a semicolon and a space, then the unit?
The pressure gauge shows 13; psi
